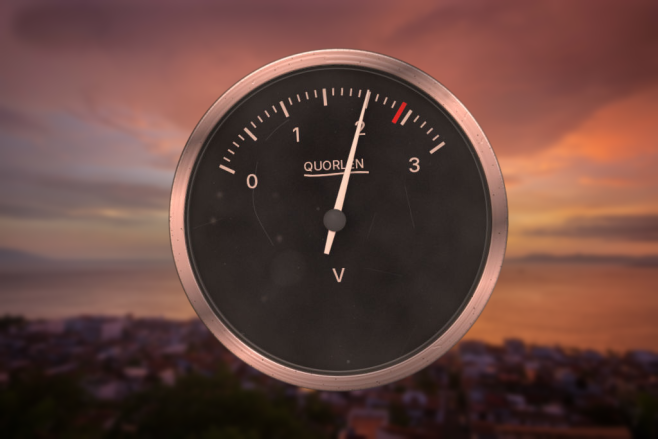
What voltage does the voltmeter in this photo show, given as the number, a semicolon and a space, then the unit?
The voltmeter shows 2; V
